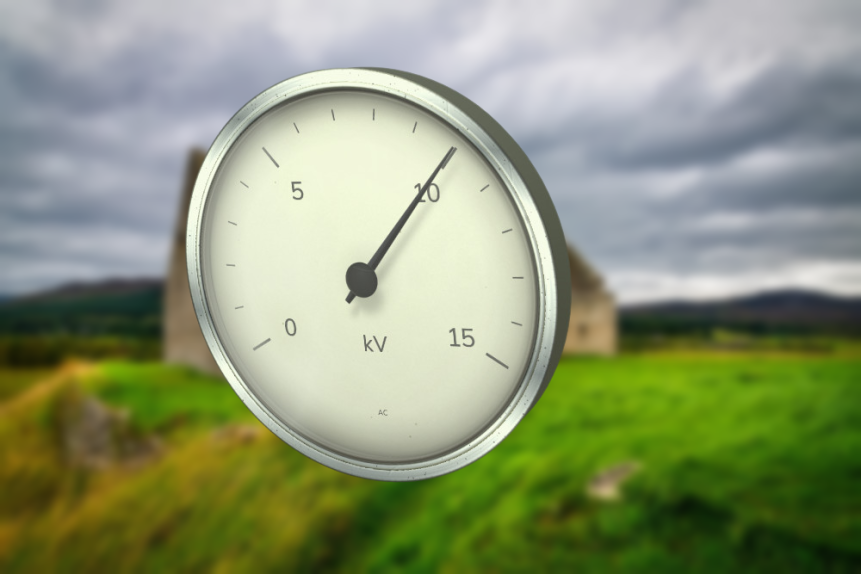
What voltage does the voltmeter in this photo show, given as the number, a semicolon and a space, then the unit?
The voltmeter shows 10; kV
